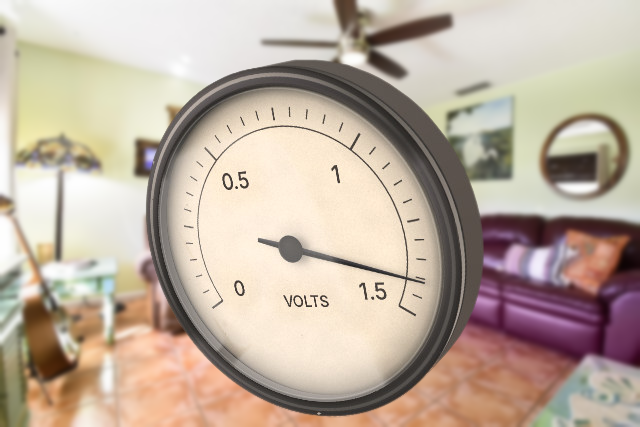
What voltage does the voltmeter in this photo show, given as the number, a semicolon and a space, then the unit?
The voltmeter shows 1.4; V
